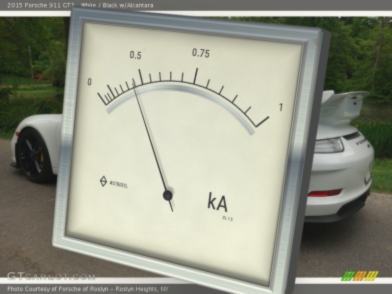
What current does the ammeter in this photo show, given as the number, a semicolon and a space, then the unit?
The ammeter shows 0.45; kA
